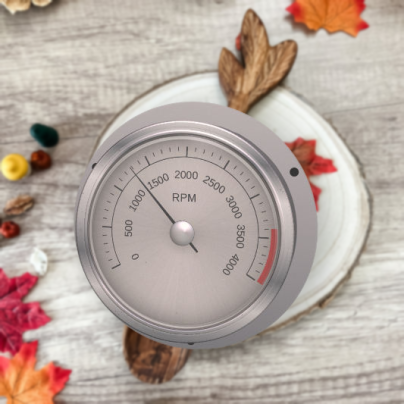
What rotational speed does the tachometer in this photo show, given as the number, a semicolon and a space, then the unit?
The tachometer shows 1300; rpm
